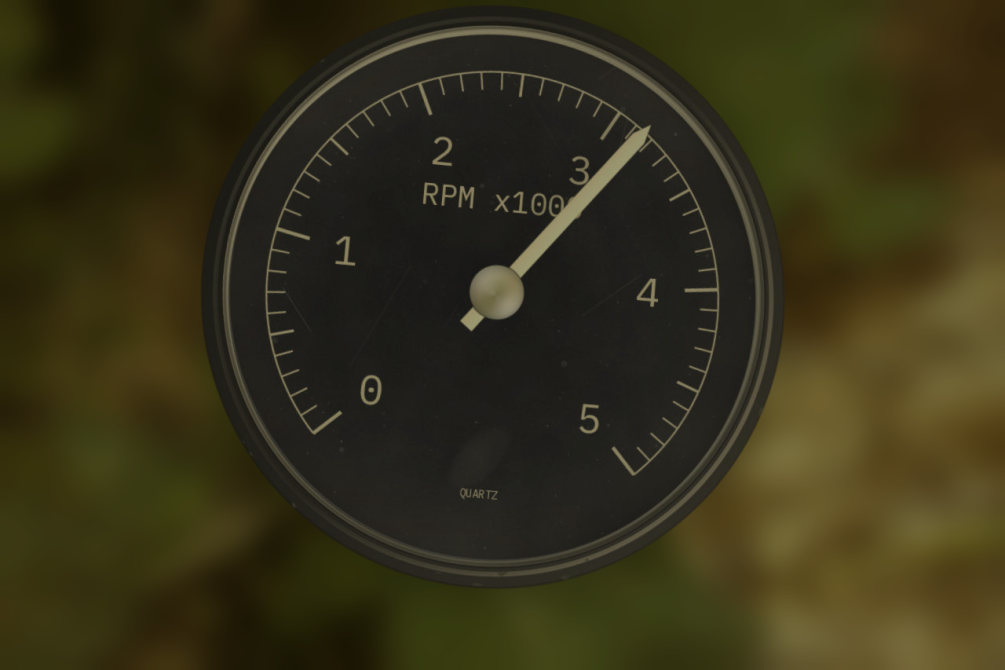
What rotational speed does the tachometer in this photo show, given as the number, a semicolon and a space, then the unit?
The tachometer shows 3150; rpm
